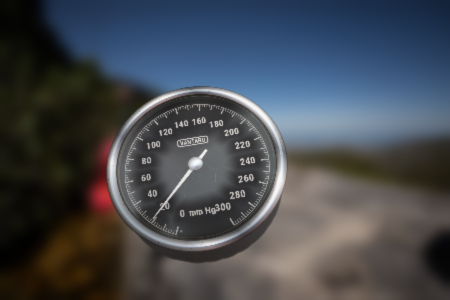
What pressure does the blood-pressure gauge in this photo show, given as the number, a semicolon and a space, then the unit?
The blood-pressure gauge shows 20; mmHg
